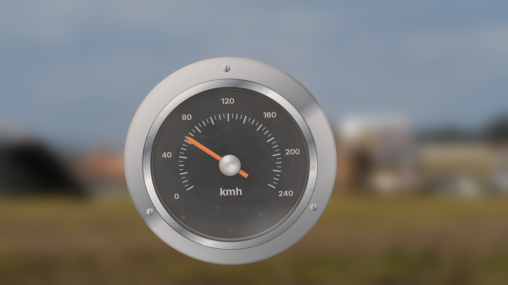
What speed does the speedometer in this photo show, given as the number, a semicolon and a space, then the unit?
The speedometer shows 65; km/h
